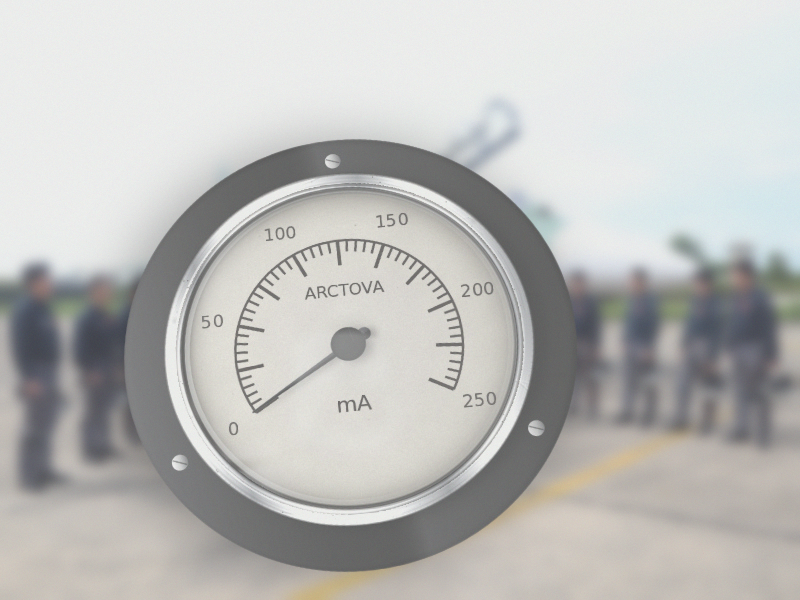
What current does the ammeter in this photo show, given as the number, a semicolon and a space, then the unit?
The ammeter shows 0; mA
